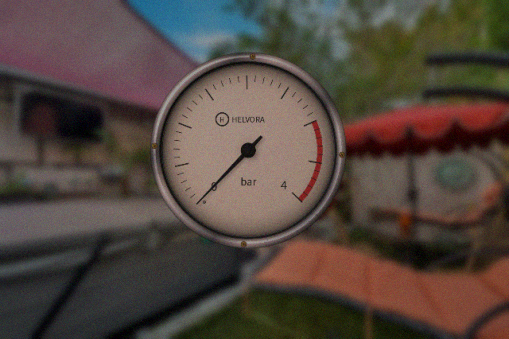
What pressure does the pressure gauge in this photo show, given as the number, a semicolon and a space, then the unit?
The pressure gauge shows 0; bar
